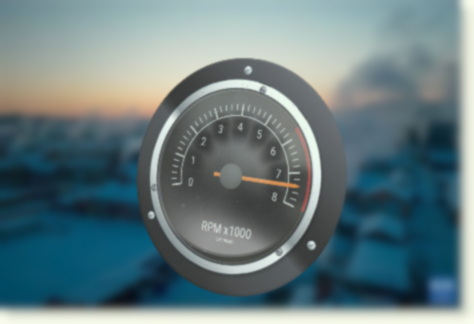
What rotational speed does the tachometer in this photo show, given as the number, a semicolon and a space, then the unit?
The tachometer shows 7400; rpm
